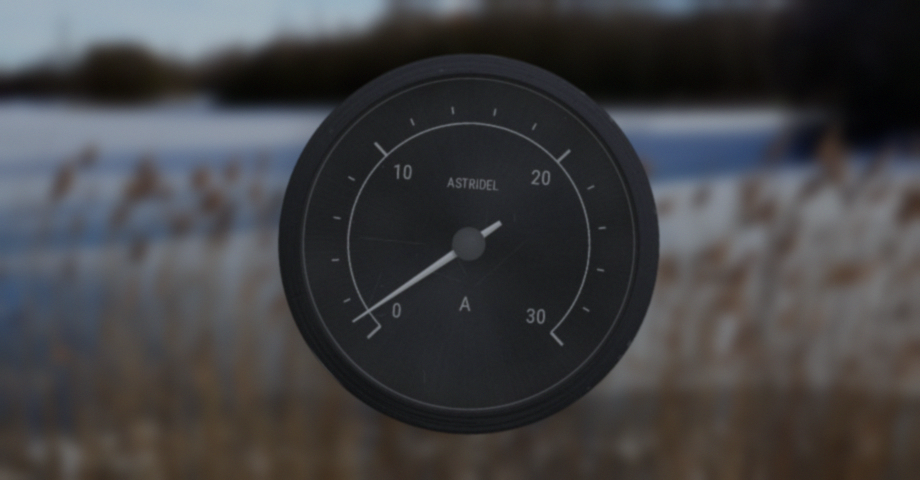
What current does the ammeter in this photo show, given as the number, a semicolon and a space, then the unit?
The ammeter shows 1; A
